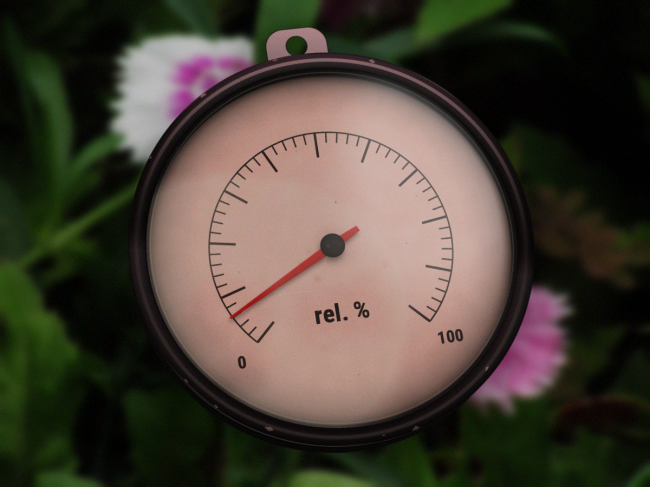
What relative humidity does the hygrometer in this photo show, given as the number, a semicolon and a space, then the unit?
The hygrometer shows 6; %
